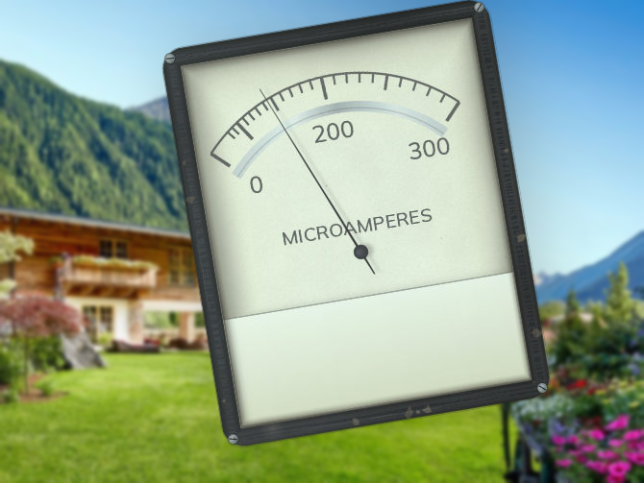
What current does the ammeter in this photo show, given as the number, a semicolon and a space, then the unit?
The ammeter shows 145; µA
